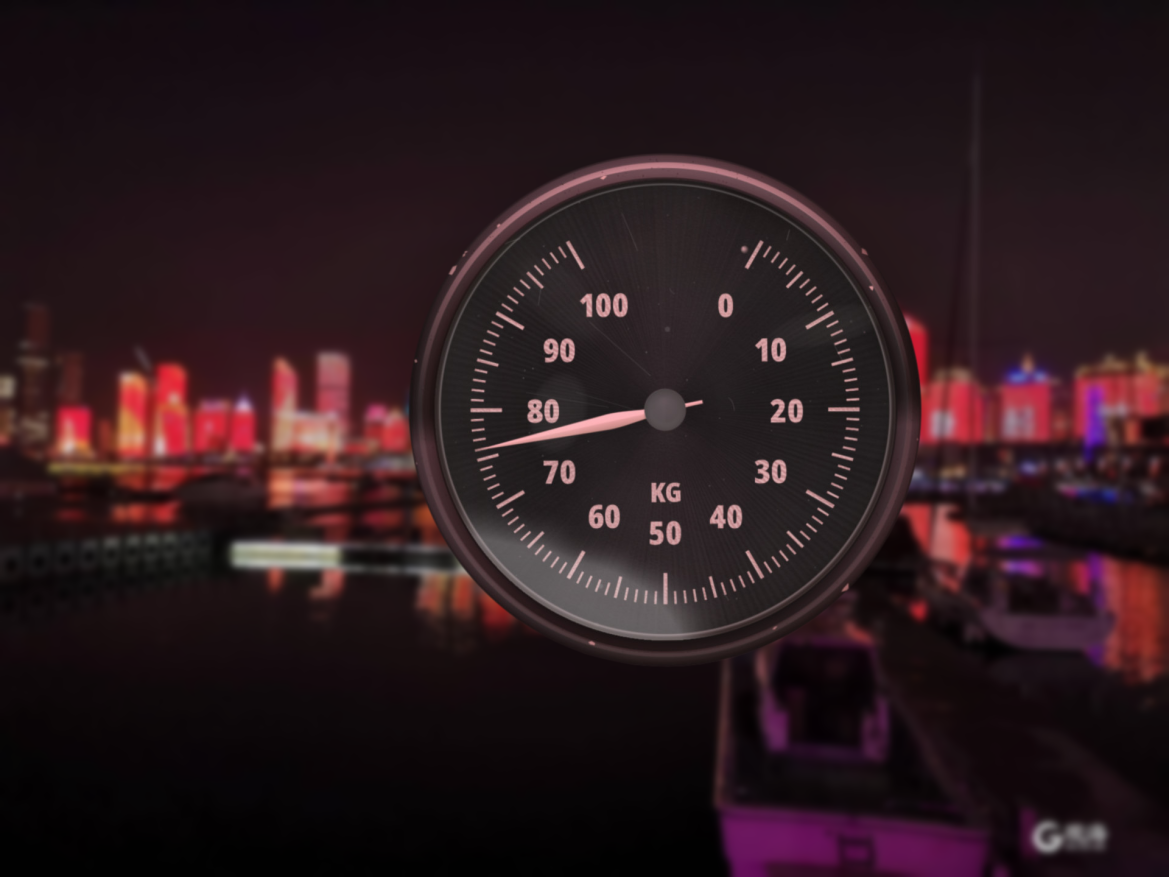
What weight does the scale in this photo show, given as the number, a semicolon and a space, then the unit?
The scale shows 76; kg
